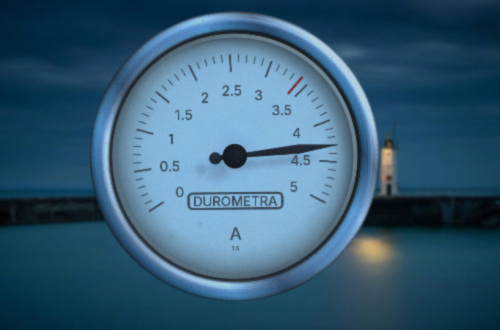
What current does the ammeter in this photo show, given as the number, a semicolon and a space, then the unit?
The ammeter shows 4.3; A
